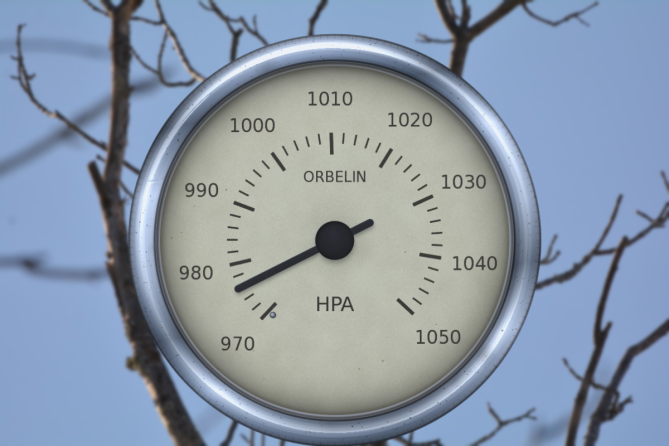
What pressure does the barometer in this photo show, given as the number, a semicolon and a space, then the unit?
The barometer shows 976; hPa
